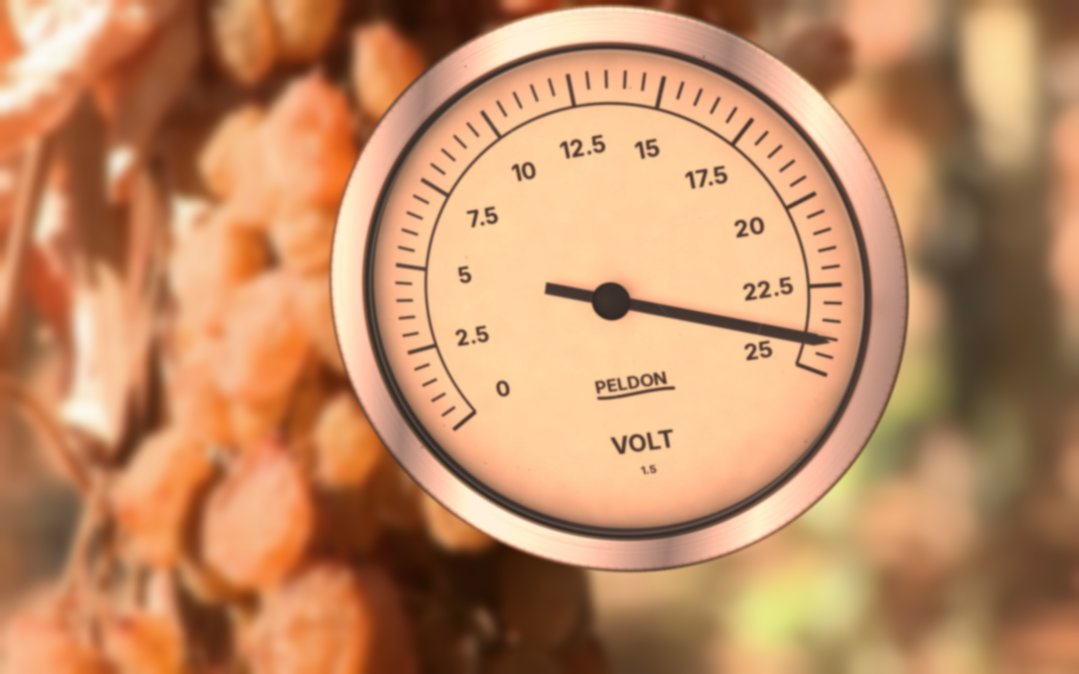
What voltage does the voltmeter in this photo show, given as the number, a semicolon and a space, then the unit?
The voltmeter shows 24; V
